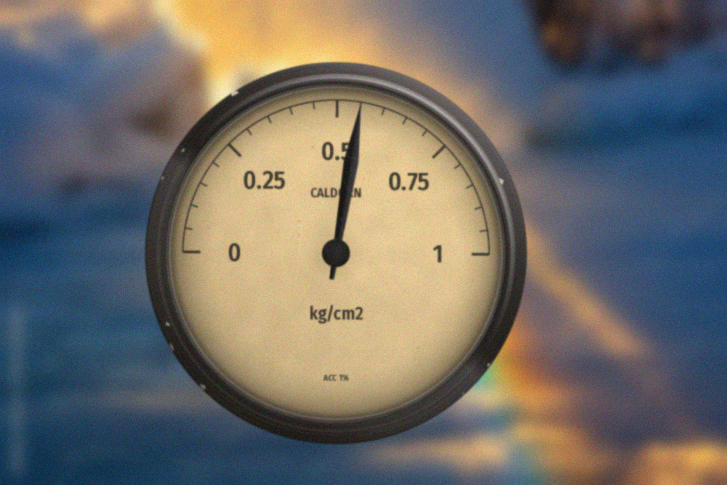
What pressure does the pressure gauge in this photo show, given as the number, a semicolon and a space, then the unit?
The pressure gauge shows 0.55; kg/cm²
